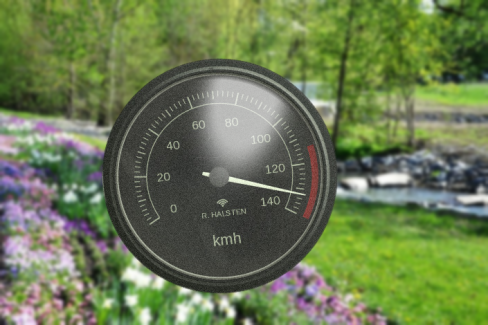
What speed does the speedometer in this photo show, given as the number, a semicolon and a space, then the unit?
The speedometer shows 132; km/h
